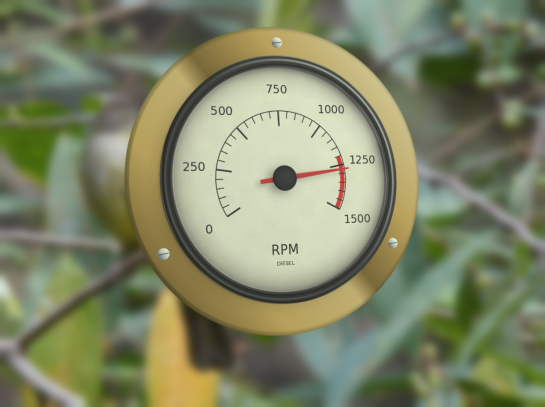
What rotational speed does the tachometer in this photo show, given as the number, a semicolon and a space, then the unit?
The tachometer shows 1275; rpm
